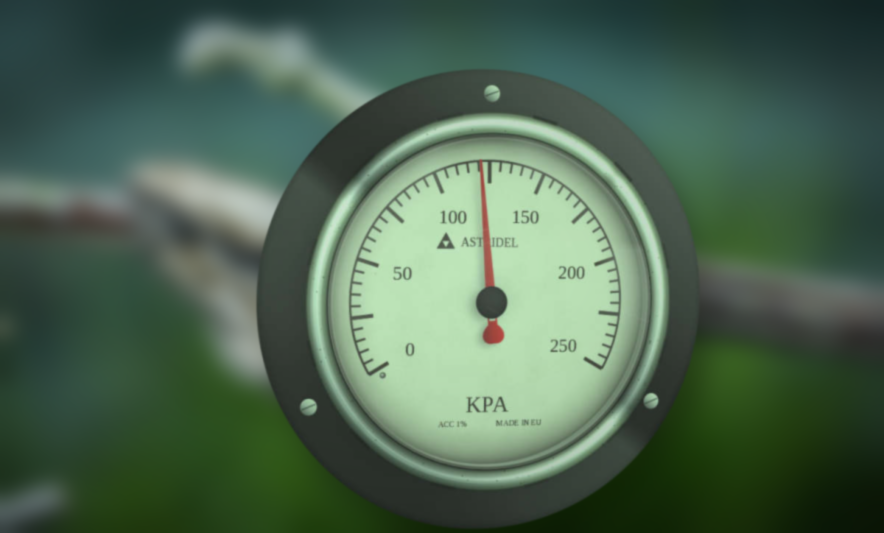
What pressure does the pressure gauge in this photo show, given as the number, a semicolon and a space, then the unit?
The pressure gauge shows 120; kPa
